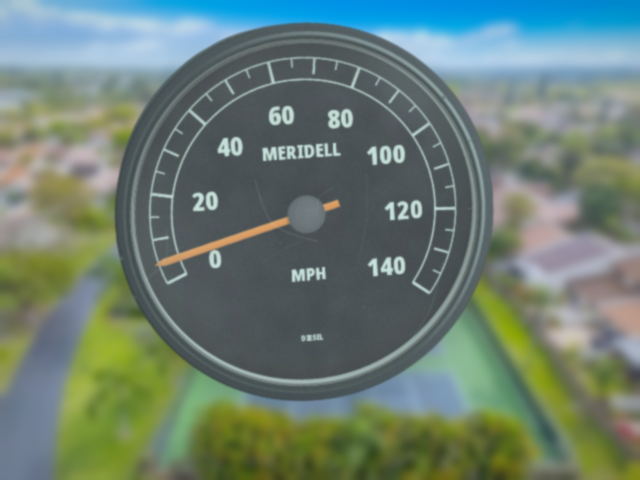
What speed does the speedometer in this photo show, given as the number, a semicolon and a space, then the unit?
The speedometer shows 5; mph
